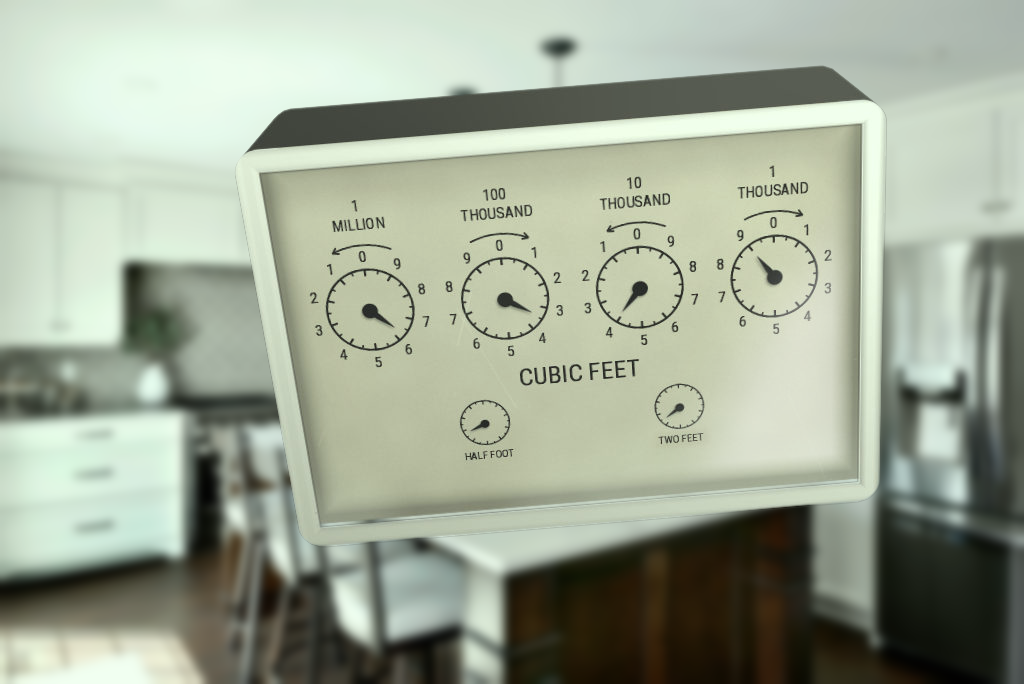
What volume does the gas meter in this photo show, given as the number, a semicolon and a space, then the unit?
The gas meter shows 633900; ft³
